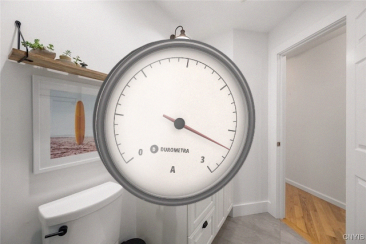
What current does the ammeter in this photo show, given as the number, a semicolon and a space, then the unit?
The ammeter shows 2.7; A
